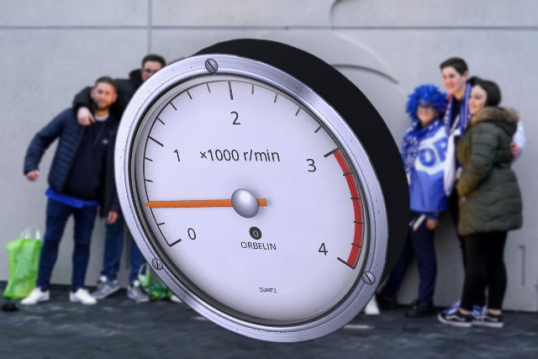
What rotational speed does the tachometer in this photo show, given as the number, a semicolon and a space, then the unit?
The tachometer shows 400; rpm
